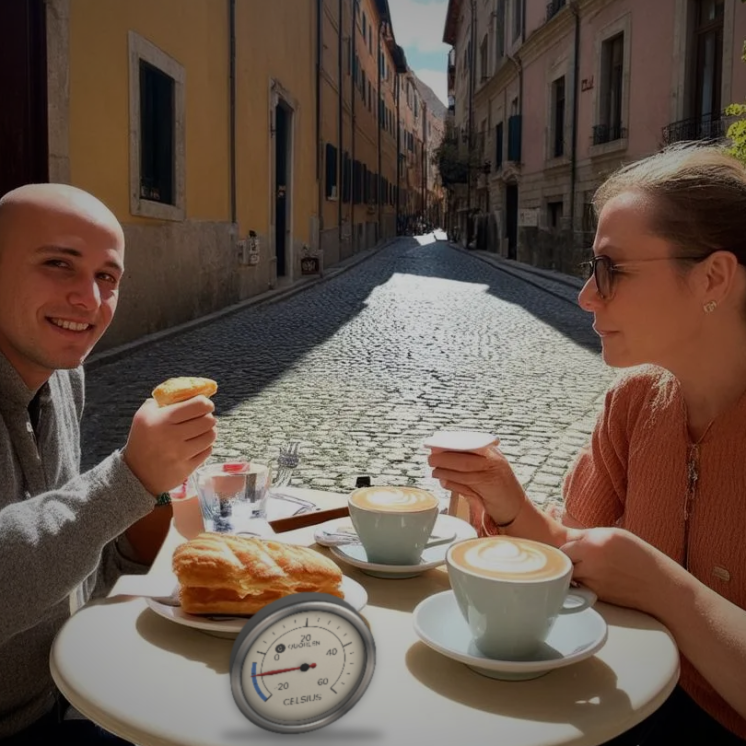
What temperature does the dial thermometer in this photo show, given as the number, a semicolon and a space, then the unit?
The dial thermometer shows -8; °C
